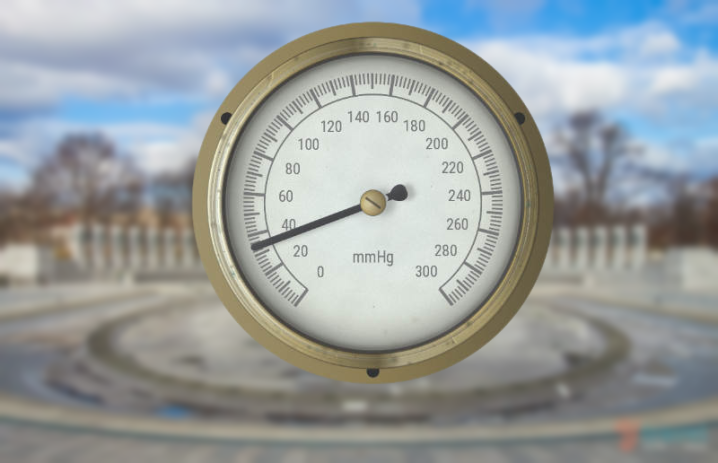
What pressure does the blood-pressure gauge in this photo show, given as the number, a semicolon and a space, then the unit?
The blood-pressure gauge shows 34; mmHg
